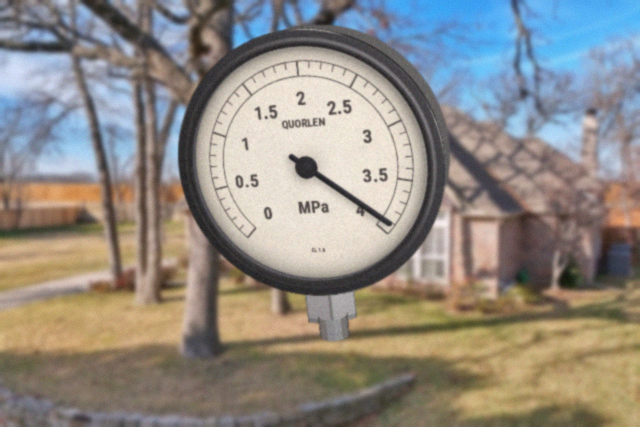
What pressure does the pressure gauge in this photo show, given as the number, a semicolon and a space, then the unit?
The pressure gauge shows 3.9; MPa
